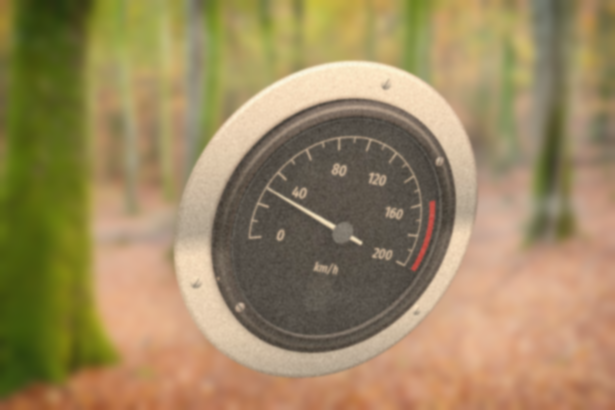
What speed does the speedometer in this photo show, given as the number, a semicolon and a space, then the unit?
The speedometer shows 30; km/h
